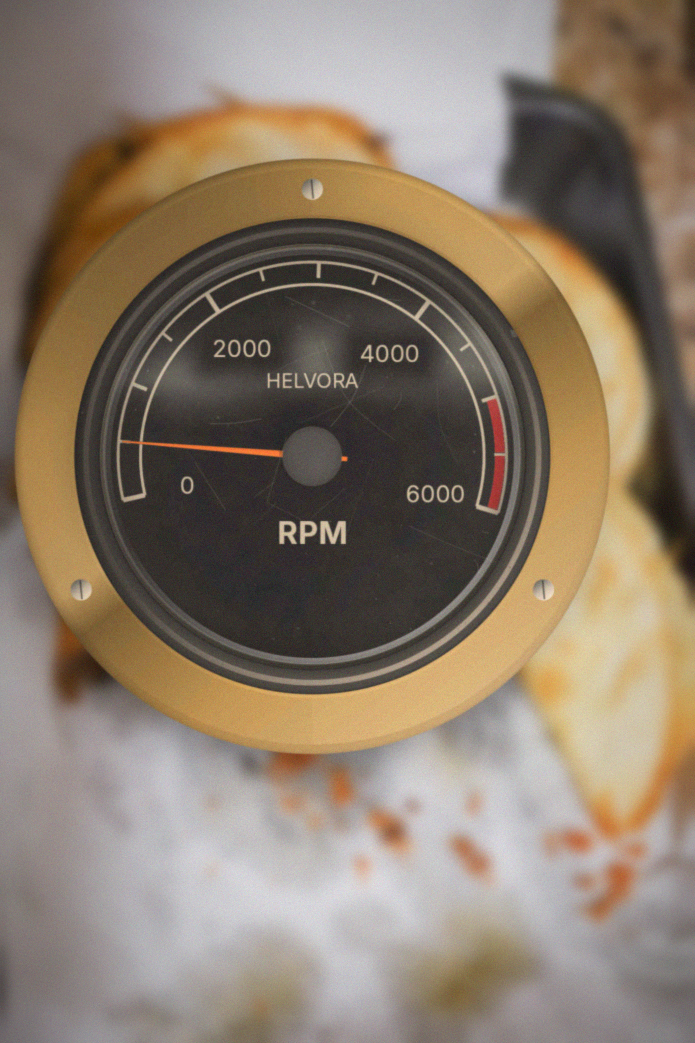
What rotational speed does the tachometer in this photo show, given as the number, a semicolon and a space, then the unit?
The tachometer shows 500; rpm
